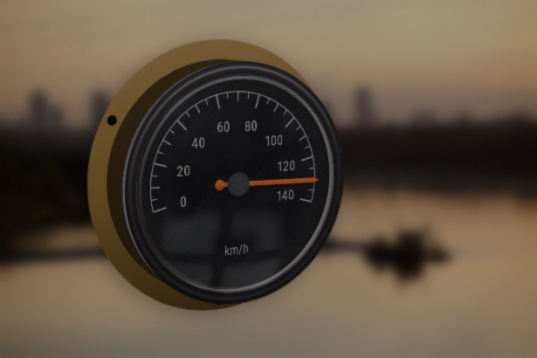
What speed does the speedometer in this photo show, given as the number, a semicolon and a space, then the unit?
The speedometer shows 130; km/h
